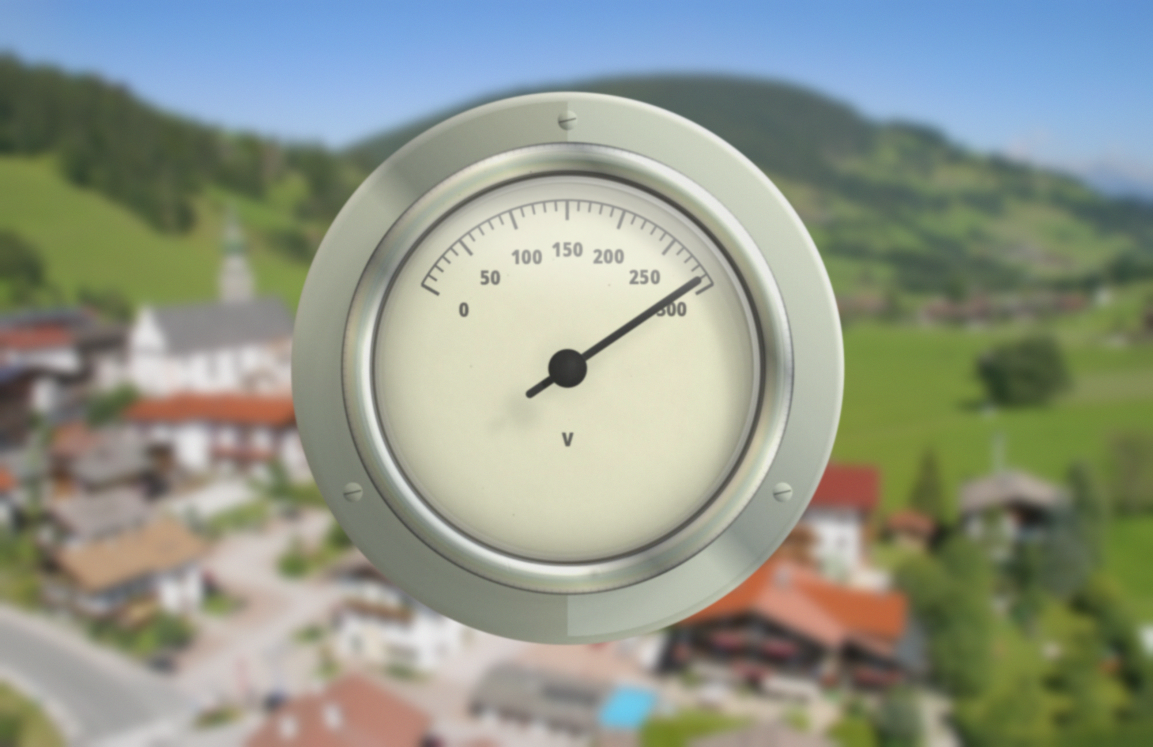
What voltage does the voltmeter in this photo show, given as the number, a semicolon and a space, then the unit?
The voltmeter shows 290; V
